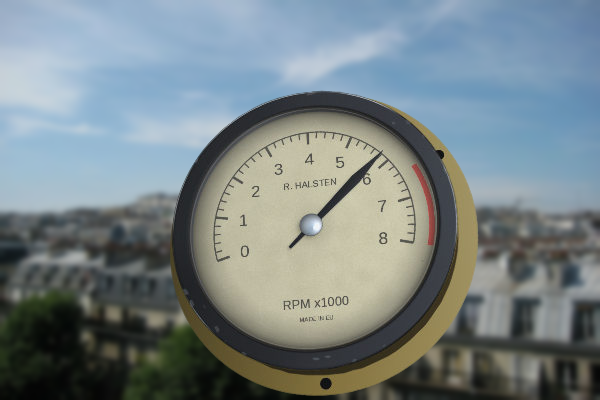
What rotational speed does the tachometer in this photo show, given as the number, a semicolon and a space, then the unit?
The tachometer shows 5800; rpm
